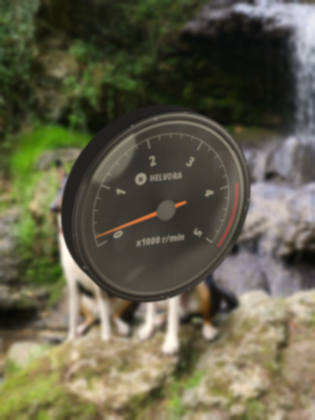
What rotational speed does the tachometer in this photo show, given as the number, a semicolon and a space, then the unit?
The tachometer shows 200; rpm
